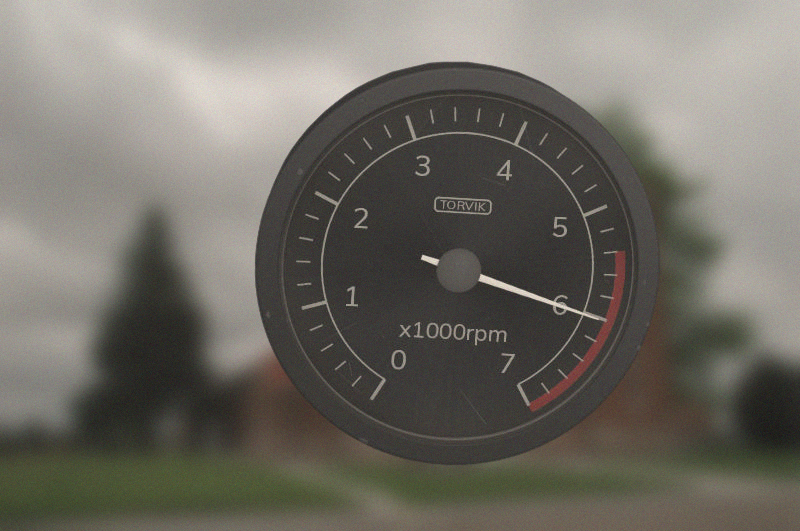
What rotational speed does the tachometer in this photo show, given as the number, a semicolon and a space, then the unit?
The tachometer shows 6000; rpm
